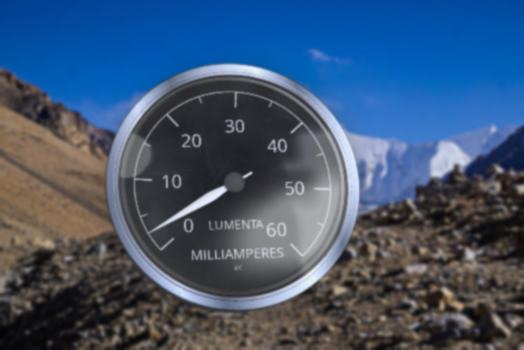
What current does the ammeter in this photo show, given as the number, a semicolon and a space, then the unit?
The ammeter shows 2.5; mA
